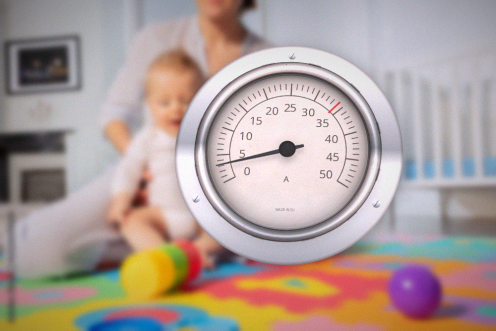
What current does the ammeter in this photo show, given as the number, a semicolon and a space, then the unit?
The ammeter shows 3; A
